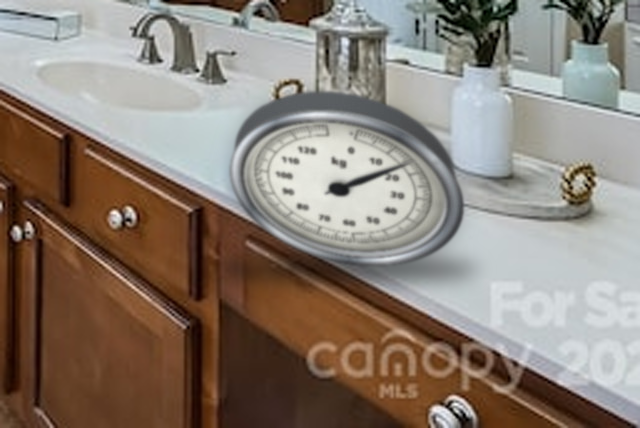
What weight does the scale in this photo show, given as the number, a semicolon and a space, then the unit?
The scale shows 15; kg
